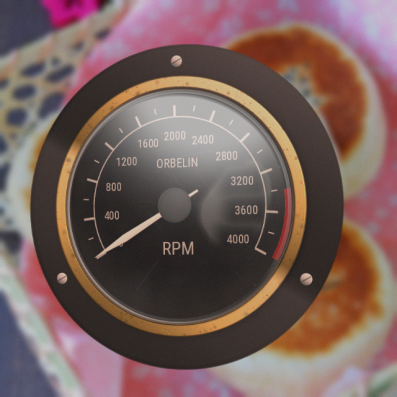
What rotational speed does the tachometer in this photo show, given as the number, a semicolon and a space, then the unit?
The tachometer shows 0; rpm
